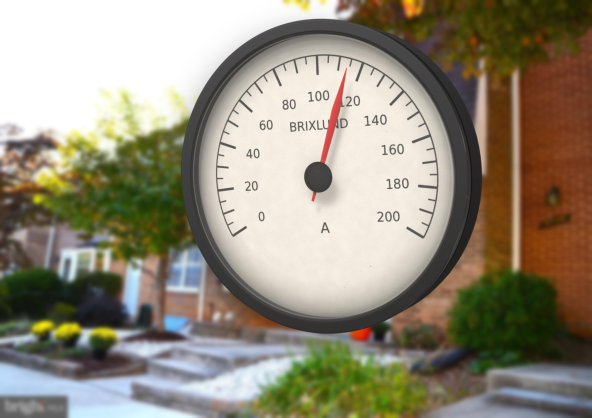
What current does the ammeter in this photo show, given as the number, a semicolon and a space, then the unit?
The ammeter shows 115; A
